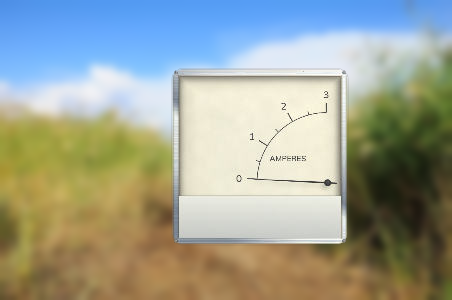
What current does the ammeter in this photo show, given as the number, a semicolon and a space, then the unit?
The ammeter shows 0; A
